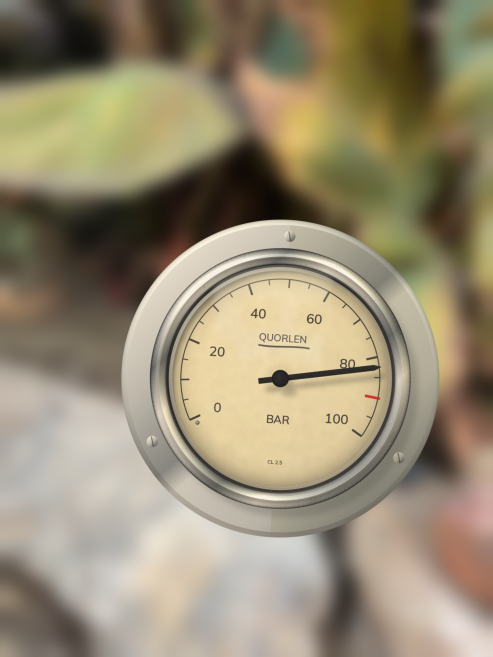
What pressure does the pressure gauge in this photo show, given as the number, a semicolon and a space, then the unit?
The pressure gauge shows 82.5; bar
